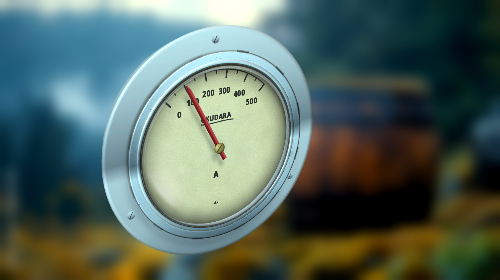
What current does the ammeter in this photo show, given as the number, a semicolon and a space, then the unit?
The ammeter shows 100; A
